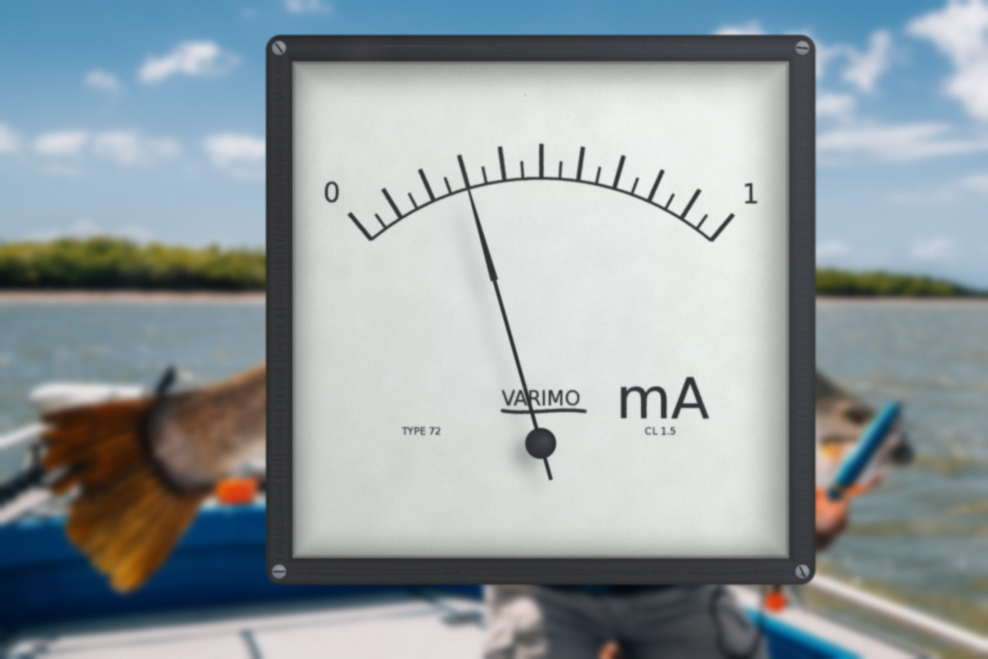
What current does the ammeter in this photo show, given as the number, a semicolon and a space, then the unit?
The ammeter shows 0.3; mA
